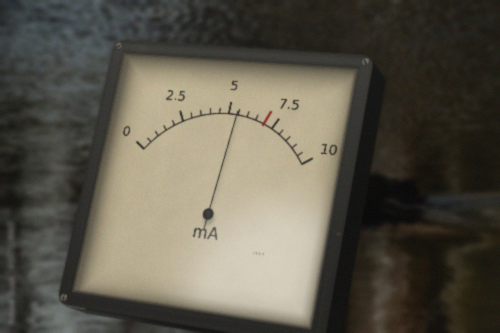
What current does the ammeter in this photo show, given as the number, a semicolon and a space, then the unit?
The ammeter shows 5.5; mA
